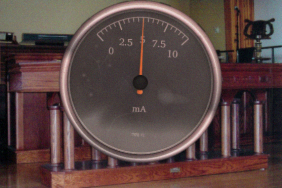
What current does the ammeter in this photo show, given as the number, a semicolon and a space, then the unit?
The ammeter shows 5; mA
